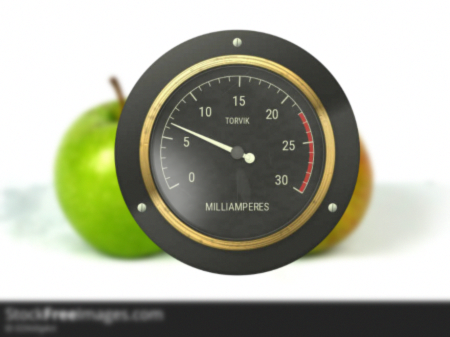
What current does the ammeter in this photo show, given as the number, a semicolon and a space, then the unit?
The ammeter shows 6.5; mA
